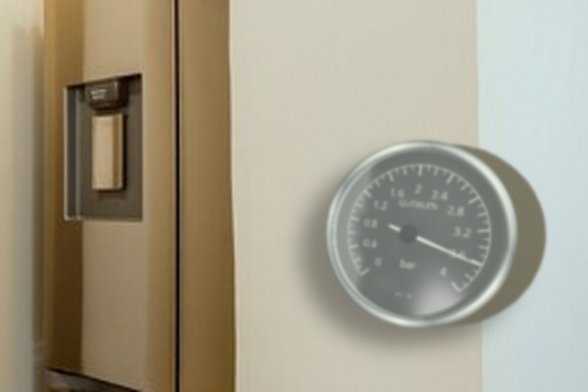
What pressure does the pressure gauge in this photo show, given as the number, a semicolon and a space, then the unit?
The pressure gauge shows 3.6; bar
